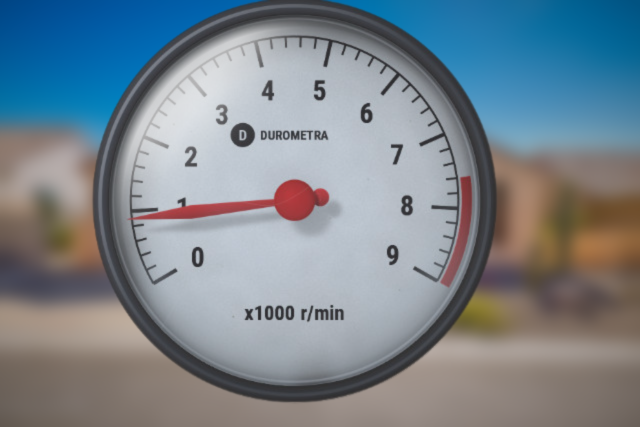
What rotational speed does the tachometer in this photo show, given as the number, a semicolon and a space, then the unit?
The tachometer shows 900; rpm
